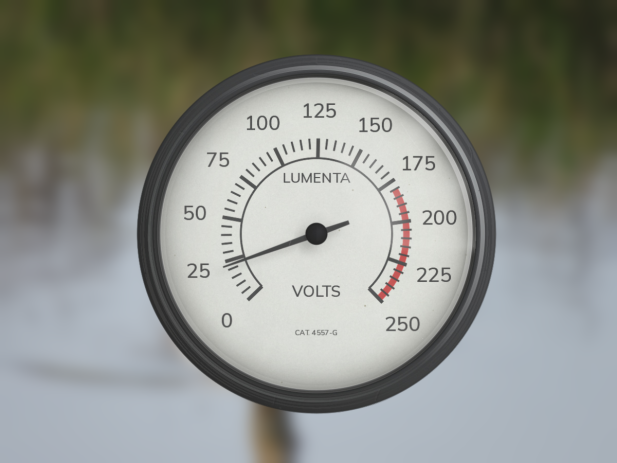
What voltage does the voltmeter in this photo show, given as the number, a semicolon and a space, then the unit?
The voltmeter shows 22.5; V
